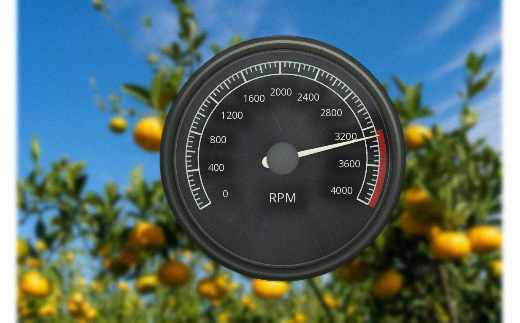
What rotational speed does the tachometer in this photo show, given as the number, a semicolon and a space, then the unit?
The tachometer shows 3300; rpm
